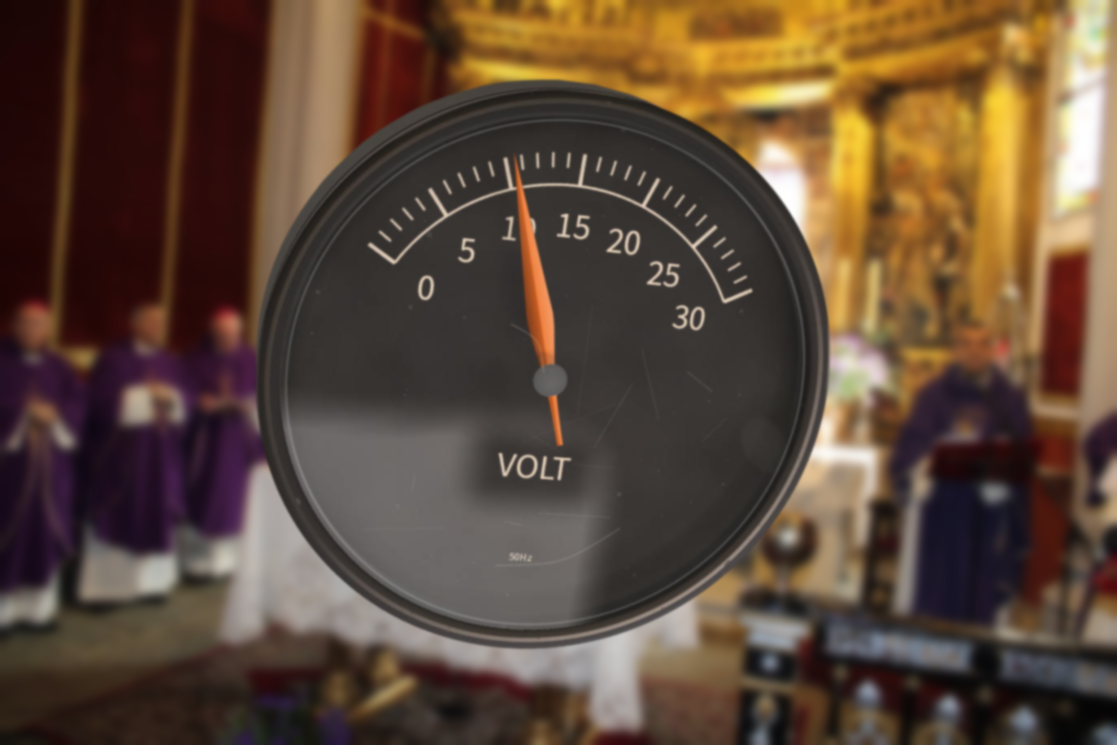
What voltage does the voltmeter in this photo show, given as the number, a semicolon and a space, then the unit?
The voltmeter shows 10.5; V
